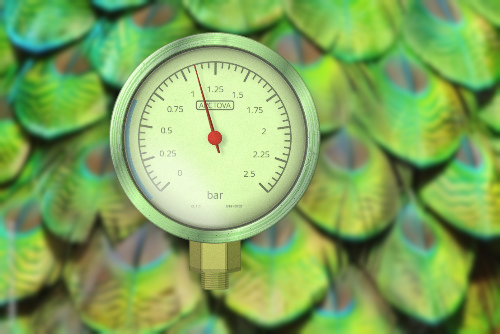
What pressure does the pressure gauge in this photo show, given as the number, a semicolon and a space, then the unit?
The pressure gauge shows 1.1; bar
